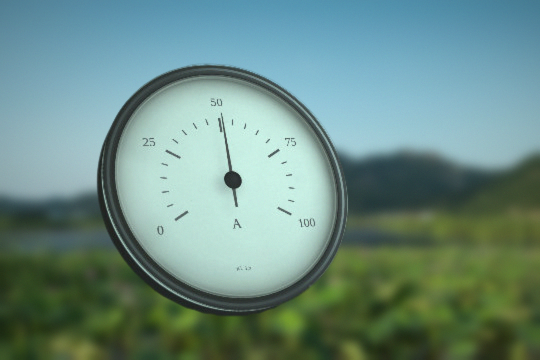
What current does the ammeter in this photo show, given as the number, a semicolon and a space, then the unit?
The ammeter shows 50; A
